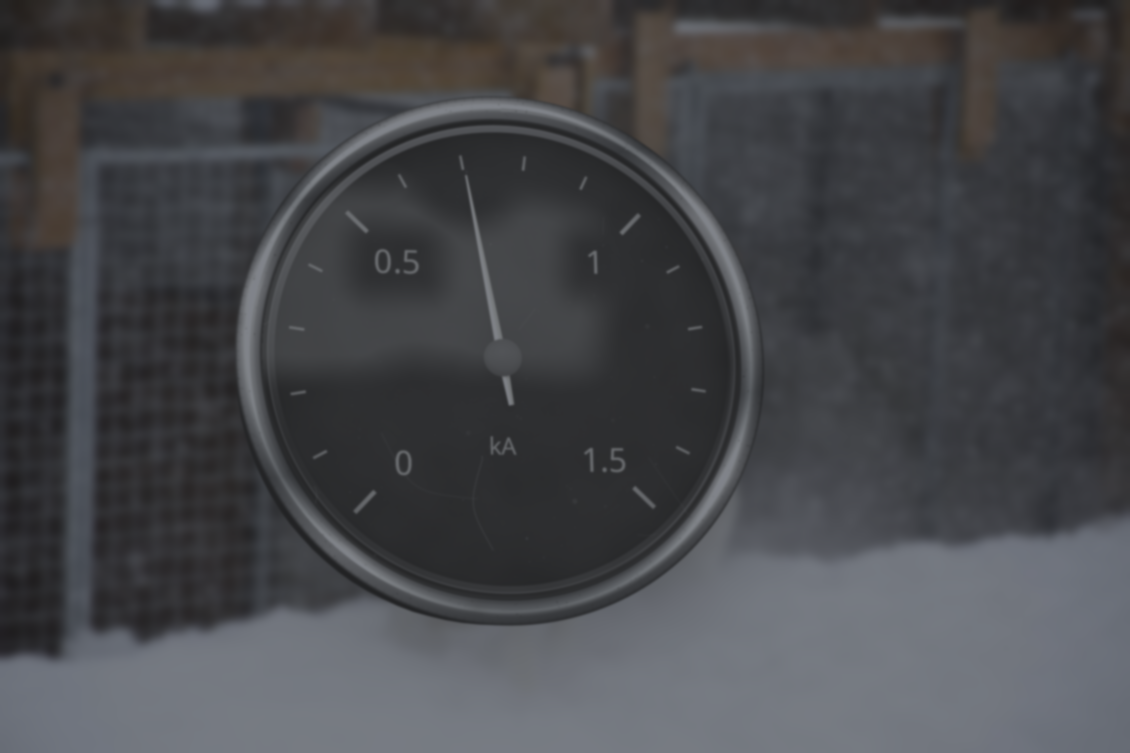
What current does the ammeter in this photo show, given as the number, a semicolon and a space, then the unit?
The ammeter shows 0.7; kA
